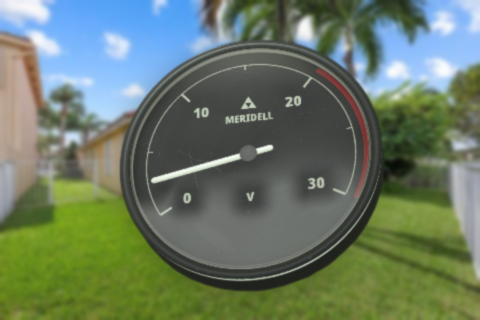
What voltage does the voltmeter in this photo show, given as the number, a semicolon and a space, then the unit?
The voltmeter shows 2.5; V
